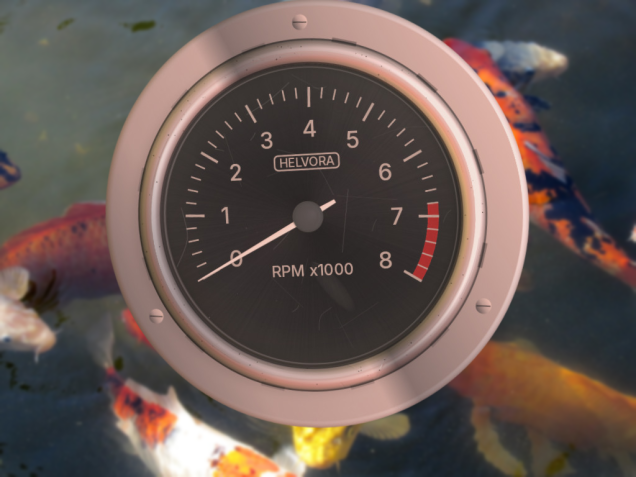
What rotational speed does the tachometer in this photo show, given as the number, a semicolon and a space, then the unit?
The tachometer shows 0; rpm
